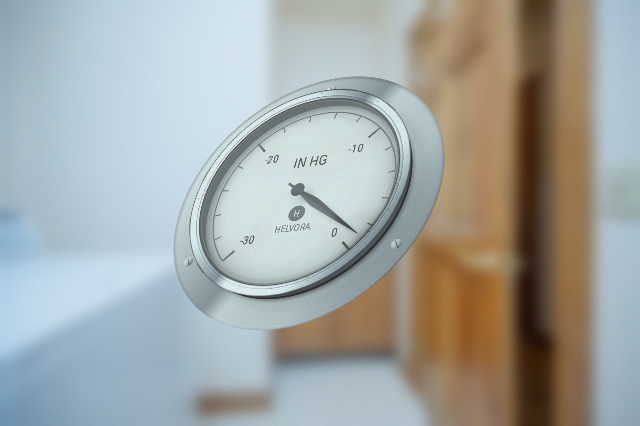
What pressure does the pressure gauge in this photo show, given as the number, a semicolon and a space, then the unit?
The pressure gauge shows -1; inHg
